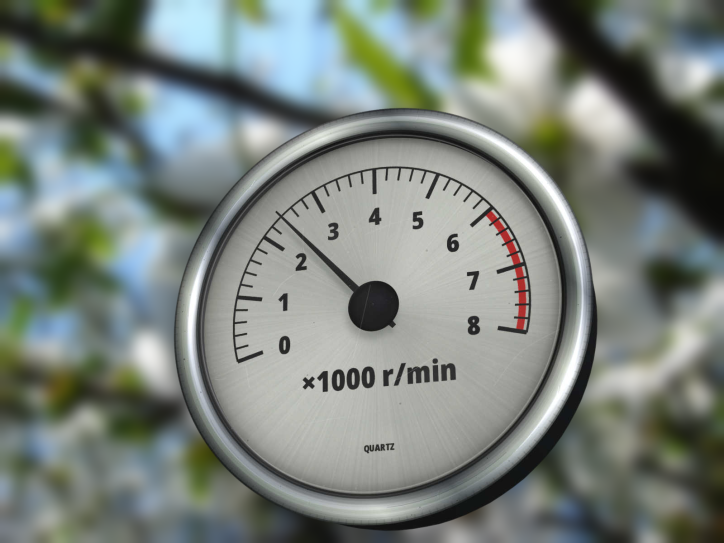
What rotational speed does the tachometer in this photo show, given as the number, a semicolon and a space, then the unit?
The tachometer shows 2400; rpm
